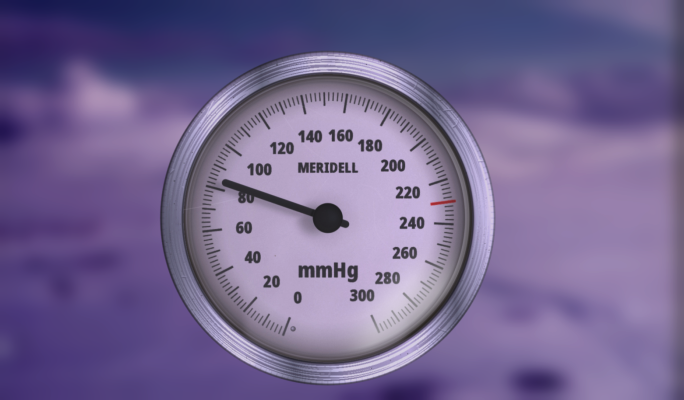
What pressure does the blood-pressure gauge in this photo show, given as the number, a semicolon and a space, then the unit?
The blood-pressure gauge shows 84; mmHg
